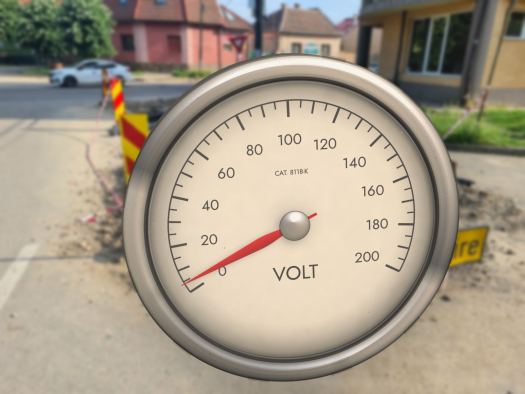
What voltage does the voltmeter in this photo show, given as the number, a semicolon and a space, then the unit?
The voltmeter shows 5; V
